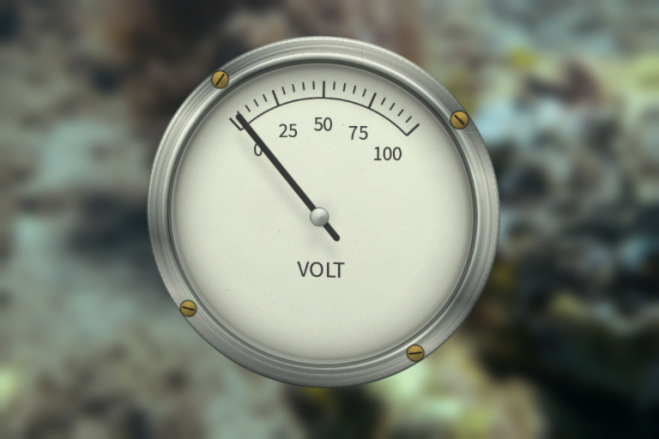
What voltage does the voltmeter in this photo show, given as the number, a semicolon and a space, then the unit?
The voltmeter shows 5; V
